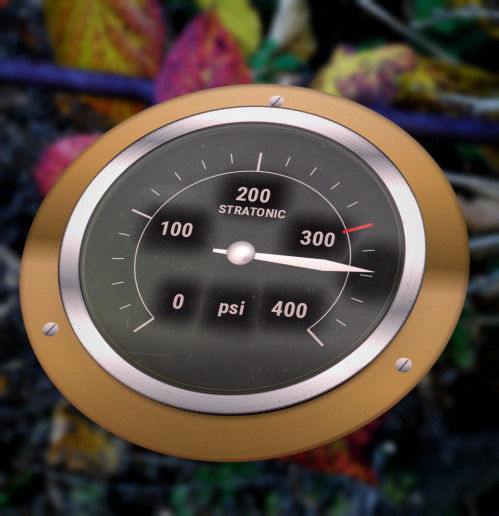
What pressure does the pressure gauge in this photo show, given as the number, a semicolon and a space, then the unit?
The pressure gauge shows 340; psi
